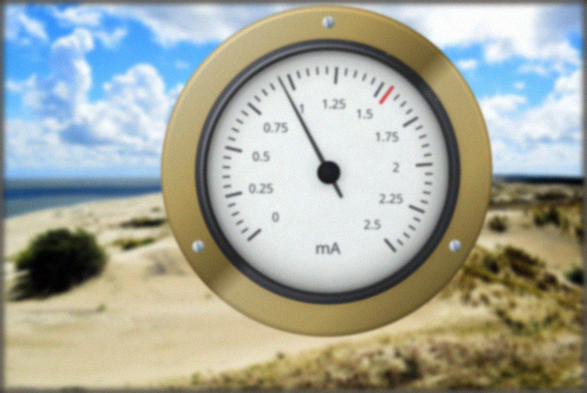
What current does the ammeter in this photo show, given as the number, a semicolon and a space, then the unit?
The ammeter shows 0.95; mA
